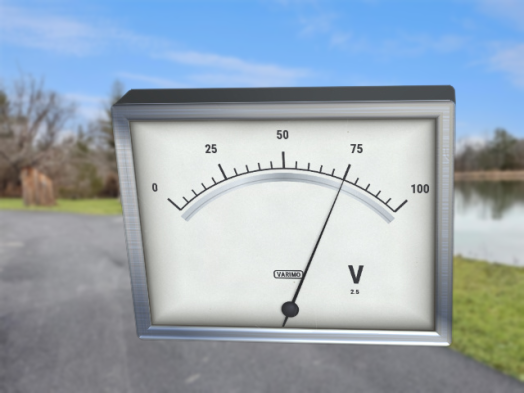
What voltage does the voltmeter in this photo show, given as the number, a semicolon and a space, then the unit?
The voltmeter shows 75; V
